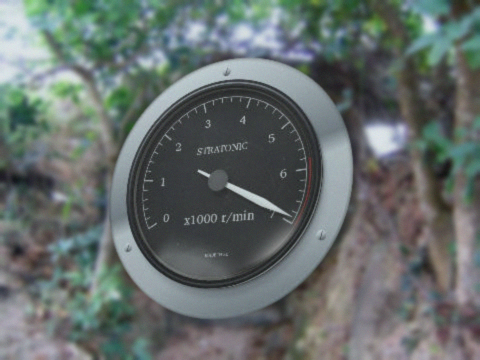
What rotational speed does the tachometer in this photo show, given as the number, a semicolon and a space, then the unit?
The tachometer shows 6900; rpm
